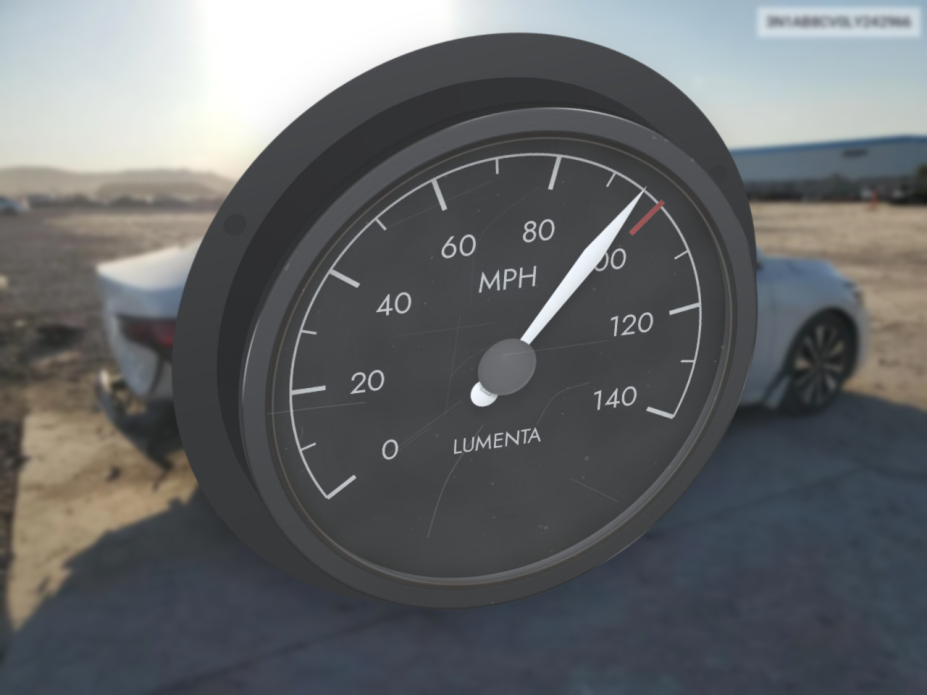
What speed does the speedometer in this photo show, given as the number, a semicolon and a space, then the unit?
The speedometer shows 95; mph
